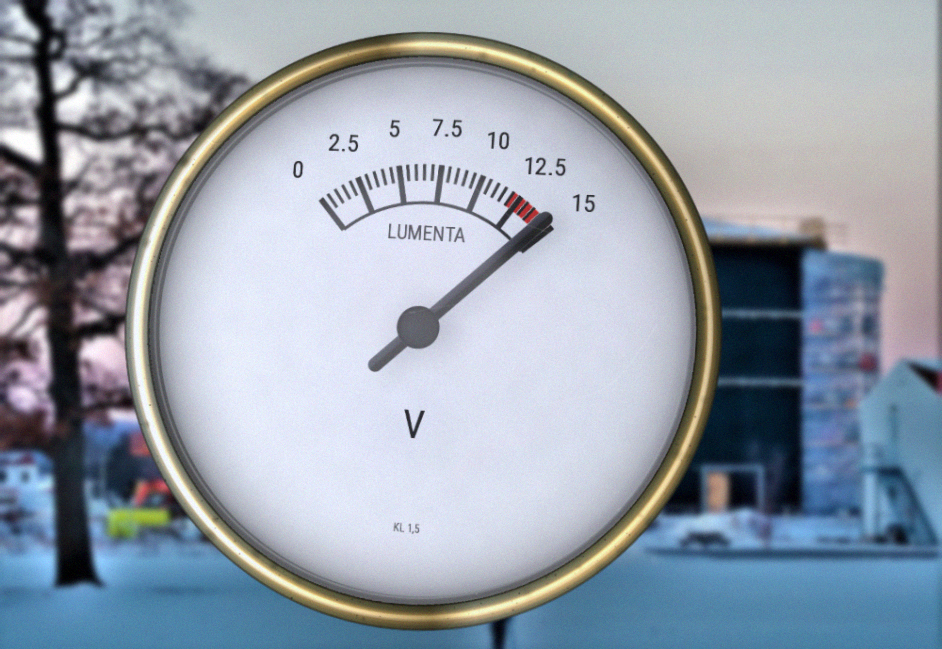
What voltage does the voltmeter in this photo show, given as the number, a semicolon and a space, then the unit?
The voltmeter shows 14.5; V
